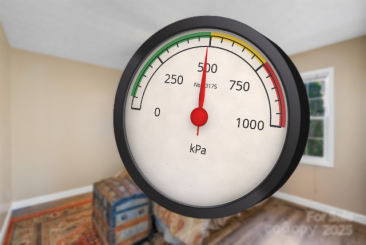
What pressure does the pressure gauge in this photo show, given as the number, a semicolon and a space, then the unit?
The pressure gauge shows 500; kPa
